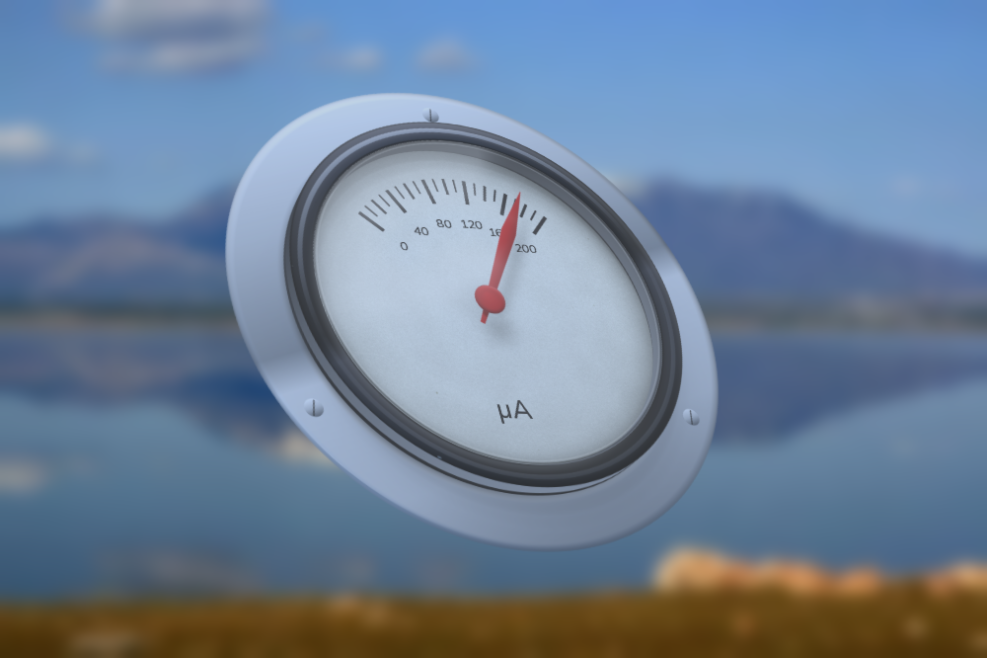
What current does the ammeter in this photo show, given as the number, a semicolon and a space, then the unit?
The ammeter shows 170; µA
